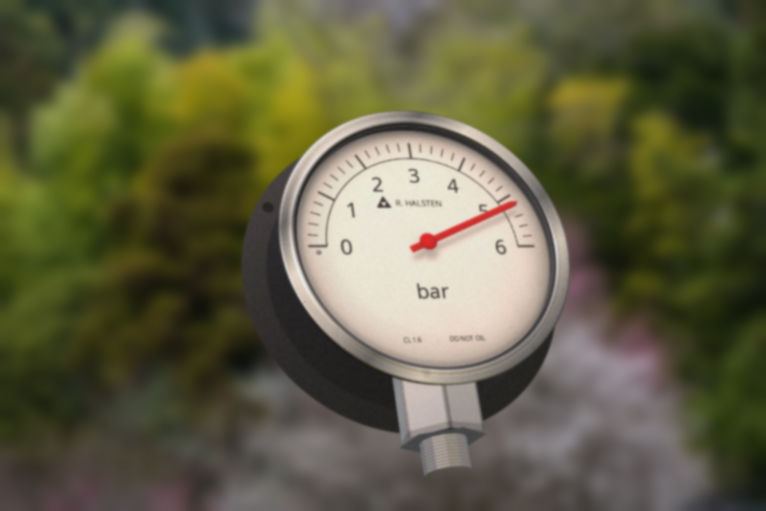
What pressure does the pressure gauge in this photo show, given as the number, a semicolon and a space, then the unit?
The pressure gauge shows 5.2; bar
